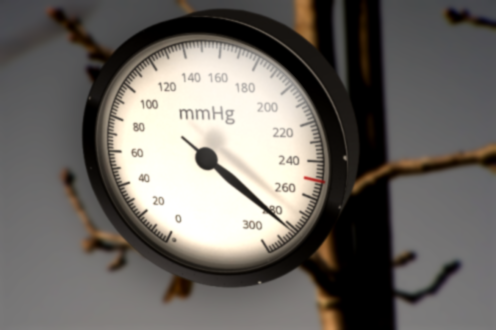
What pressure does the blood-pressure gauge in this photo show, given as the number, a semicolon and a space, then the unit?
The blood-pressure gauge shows 280; mmHg
